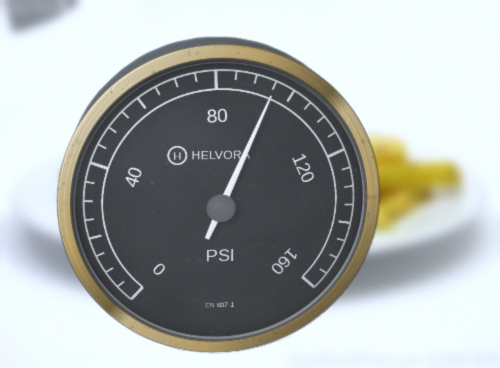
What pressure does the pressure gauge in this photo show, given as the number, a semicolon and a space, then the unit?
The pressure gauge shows 95; psi
